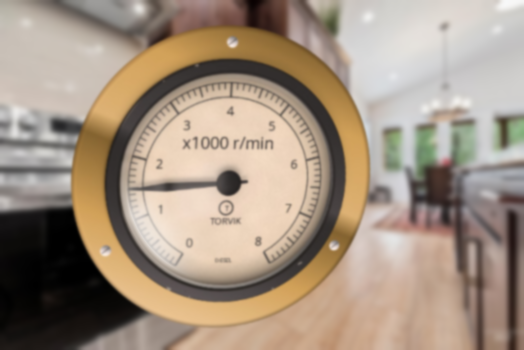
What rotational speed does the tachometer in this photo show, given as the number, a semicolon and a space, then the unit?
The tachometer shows 1500; rpm
